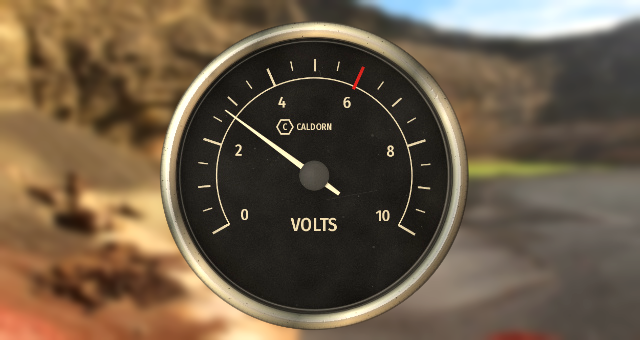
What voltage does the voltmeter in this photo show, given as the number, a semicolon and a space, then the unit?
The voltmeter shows 2.75; V
